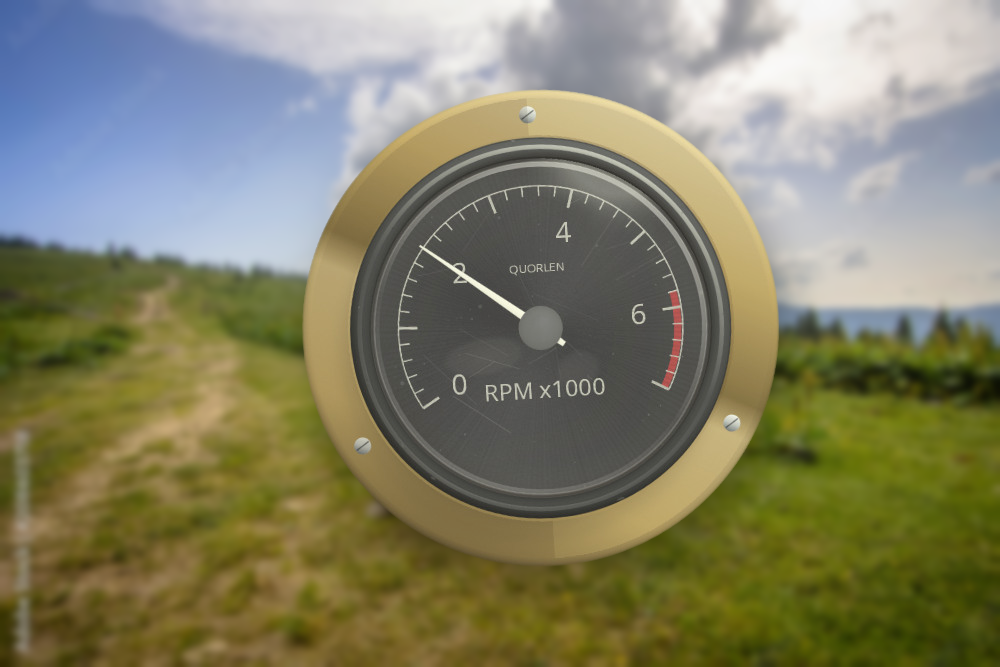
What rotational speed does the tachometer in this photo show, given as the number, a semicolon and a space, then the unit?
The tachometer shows 2000; rpm
